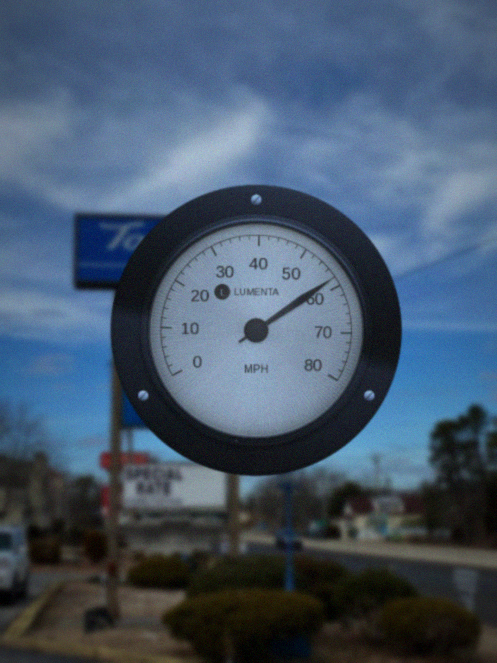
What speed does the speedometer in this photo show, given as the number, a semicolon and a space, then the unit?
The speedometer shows 58; mph
